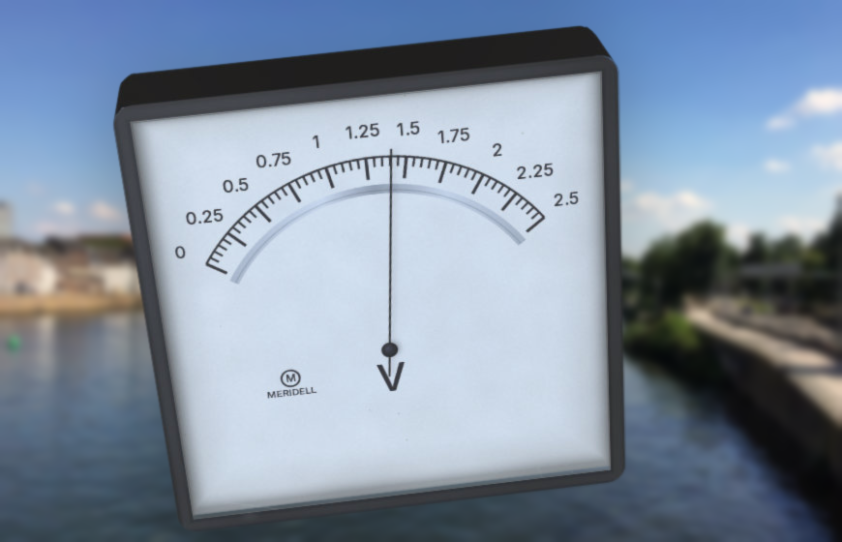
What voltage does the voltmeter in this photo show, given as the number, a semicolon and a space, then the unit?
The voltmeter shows 1.4; V
